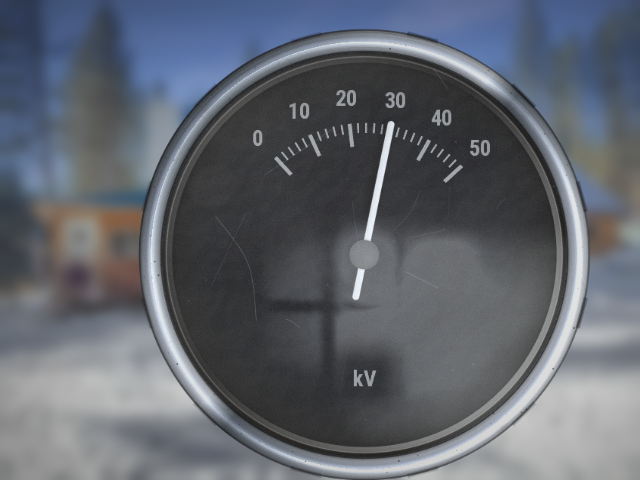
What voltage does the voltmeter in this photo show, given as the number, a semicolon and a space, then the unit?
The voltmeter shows 30; kV
